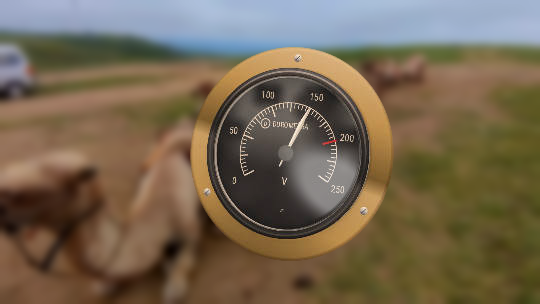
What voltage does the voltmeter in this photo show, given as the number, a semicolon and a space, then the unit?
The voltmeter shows 150; V
